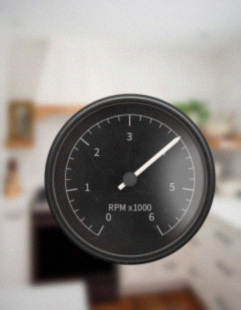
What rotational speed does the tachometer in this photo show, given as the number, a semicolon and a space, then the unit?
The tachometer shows 4000; rpm
